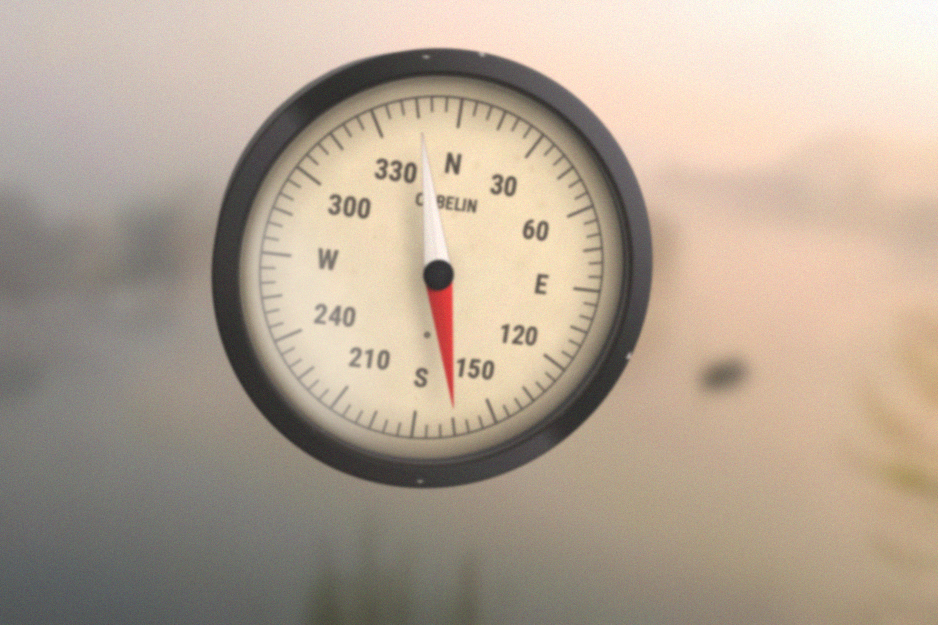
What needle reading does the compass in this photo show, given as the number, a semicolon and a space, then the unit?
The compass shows 165; °
